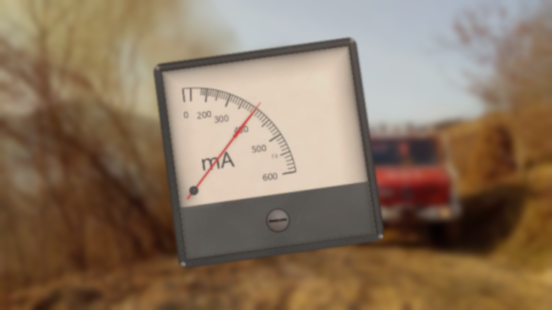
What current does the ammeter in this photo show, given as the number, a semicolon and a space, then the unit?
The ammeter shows 400; mA
